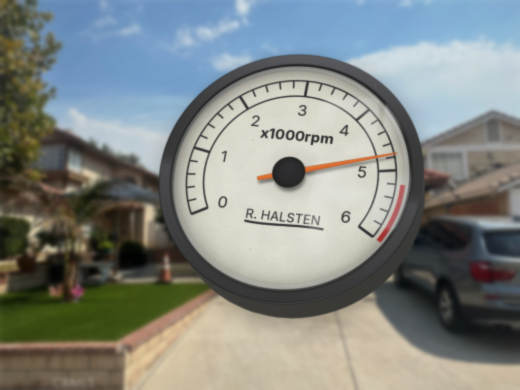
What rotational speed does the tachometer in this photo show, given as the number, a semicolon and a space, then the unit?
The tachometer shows 4800; rpm
